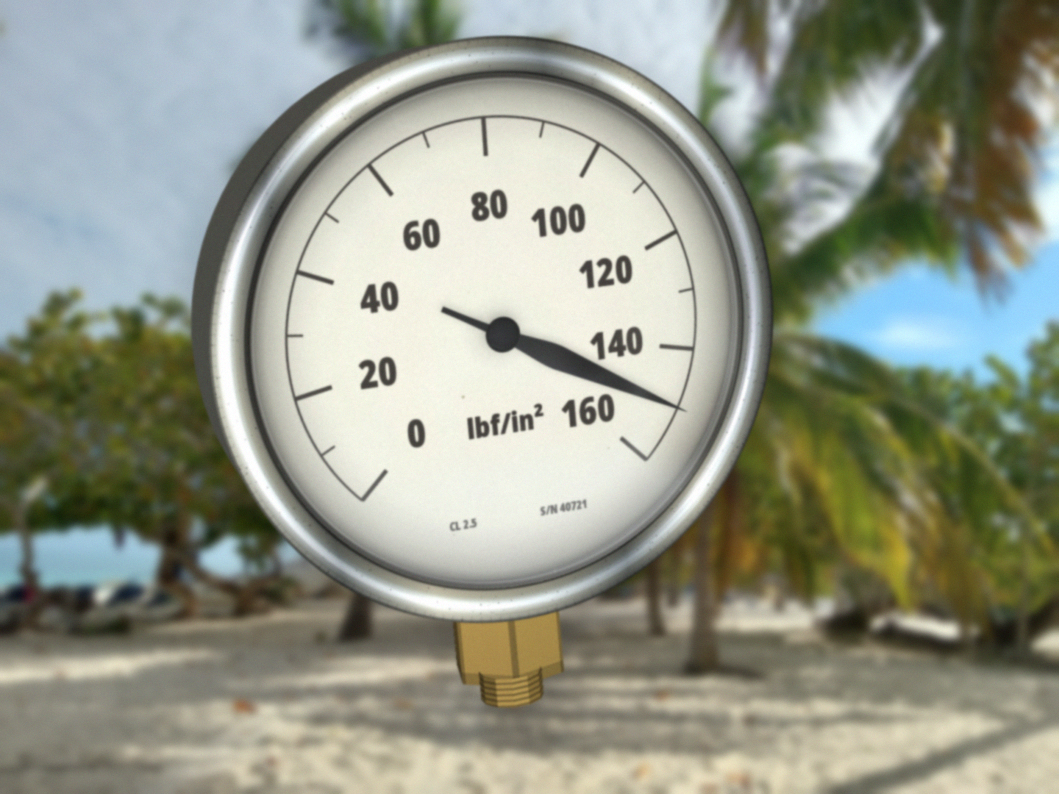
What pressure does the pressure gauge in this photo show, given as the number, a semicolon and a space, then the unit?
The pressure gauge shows 150; psi
